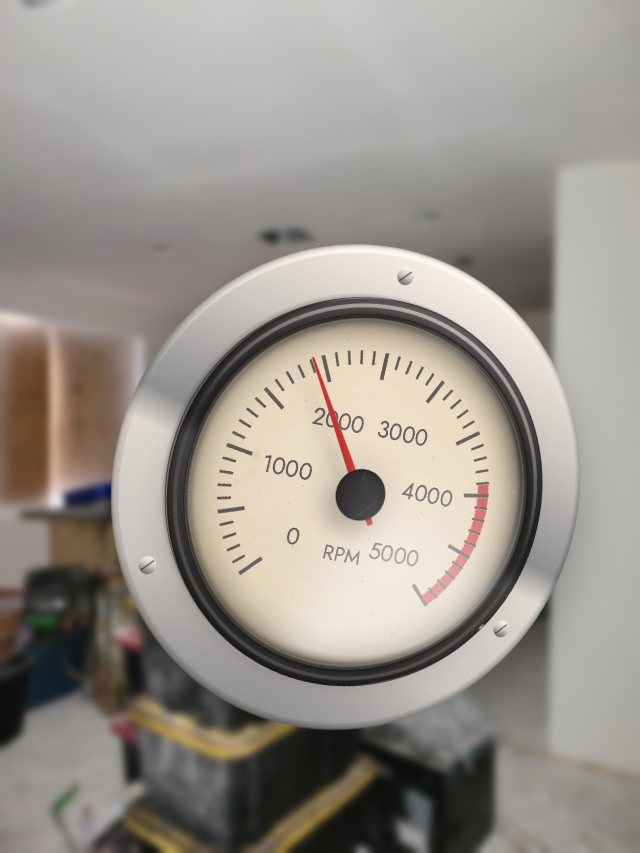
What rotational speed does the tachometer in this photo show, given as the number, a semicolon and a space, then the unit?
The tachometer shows 1900; rpm
